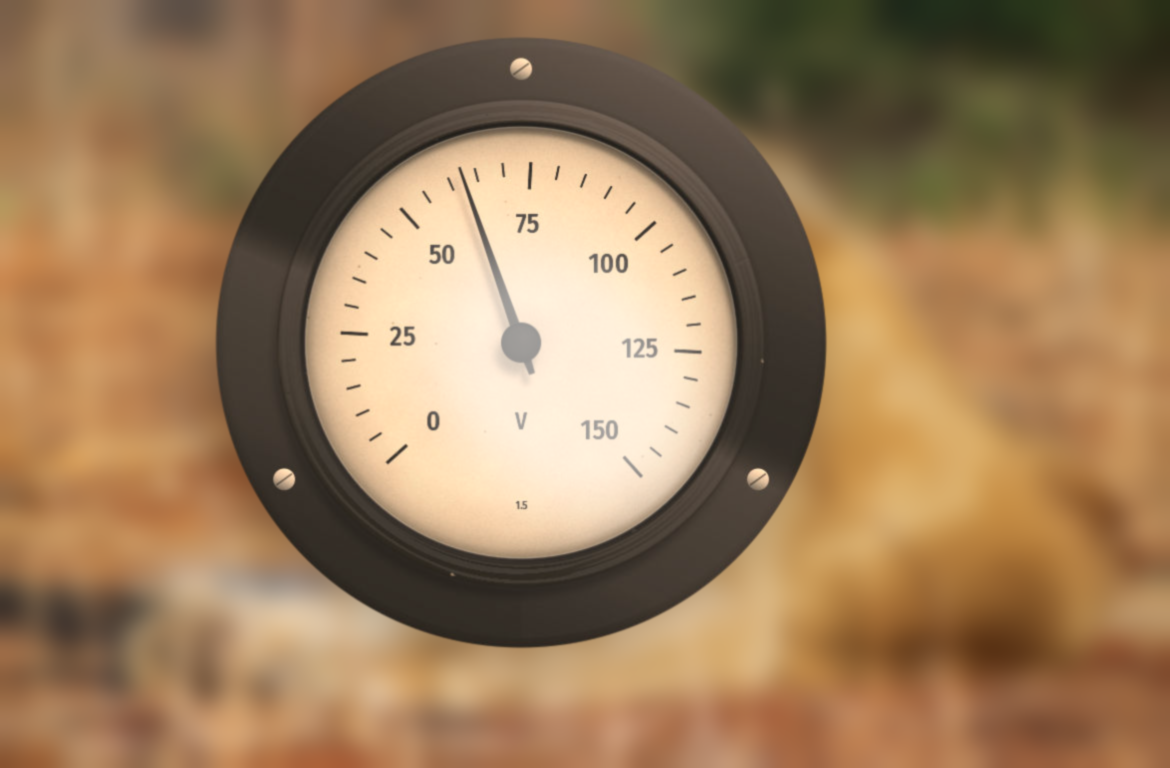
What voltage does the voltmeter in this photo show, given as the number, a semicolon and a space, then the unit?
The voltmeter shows 62.5; V
